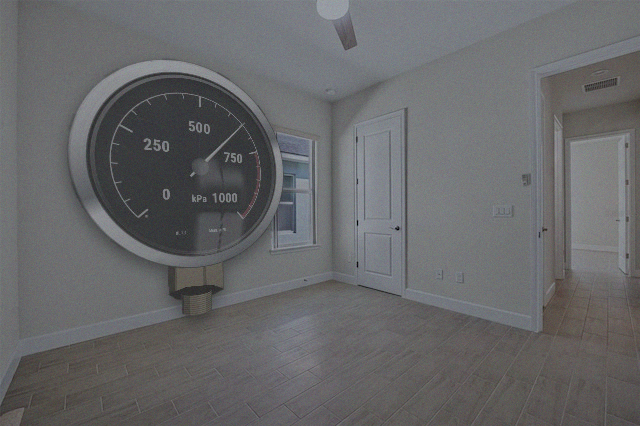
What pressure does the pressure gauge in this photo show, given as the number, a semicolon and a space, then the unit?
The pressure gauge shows 650; kPa
